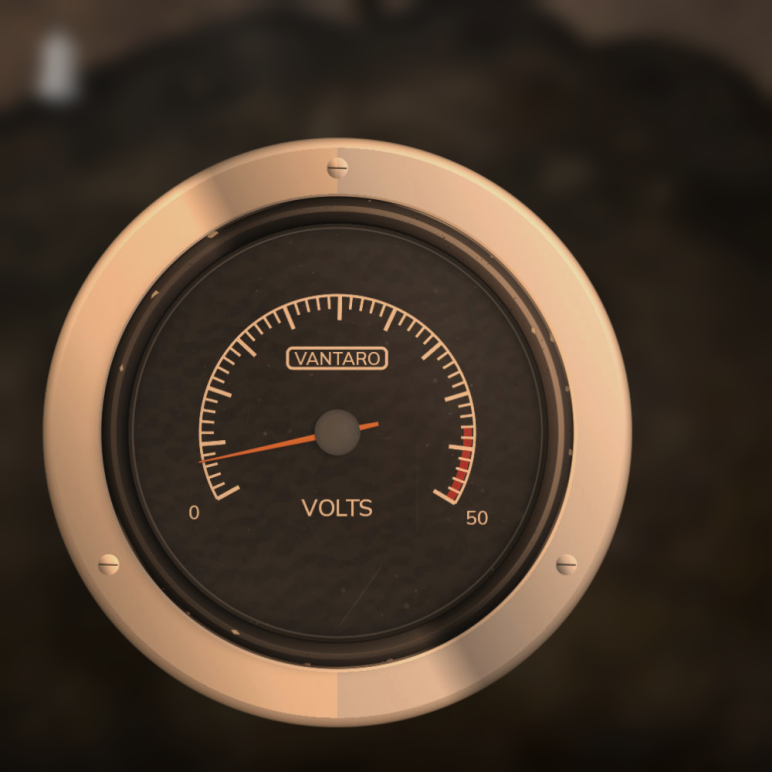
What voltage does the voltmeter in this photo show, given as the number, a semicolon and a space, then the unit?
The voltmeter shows 3.5; V
